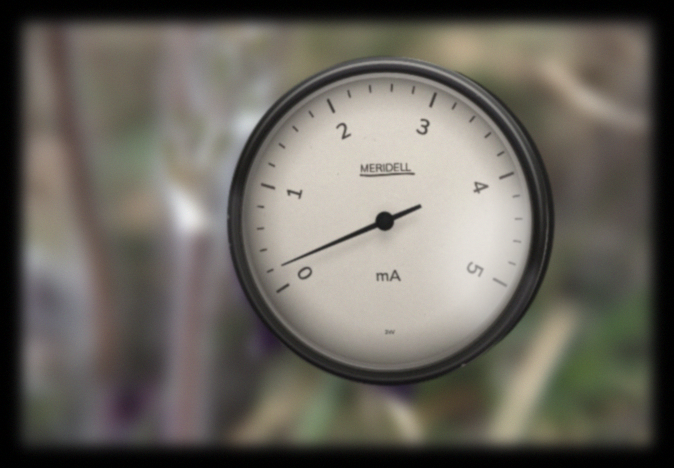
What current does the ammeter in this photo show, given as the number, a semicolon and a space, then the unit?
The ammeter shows 0.2; mA
